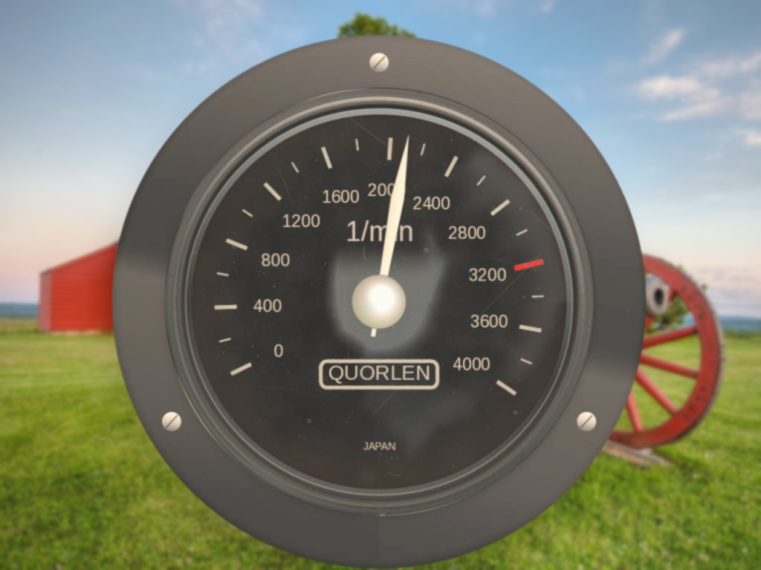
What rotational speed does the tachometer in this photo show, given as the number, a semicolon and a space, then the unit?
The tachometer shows 2100; rpm
